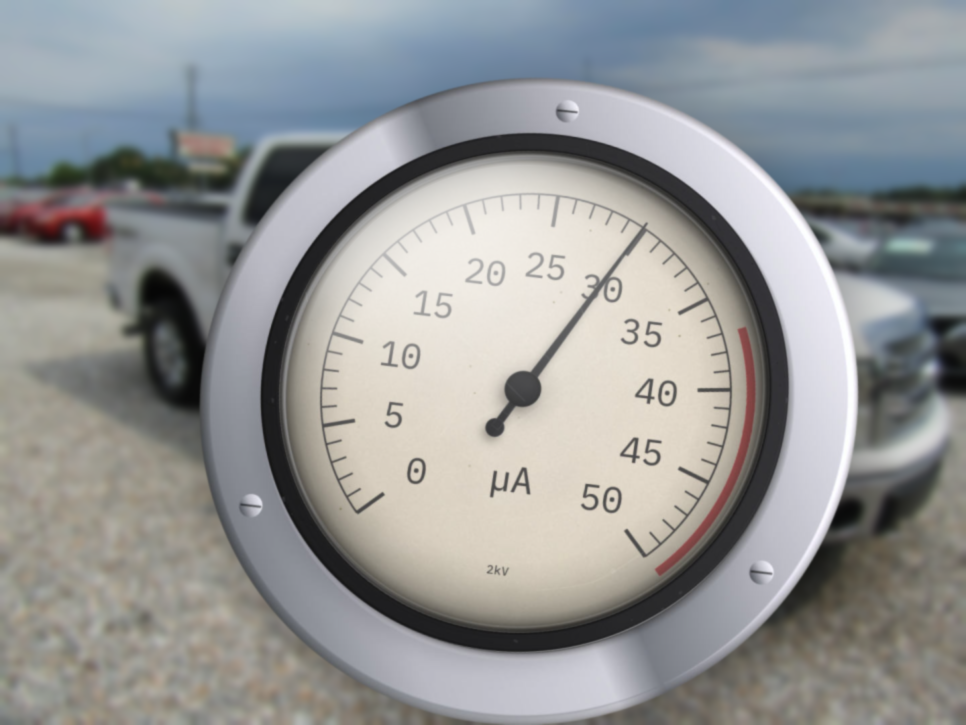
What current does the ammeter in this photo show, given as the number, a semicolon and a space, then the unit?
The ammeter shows 30; µA
